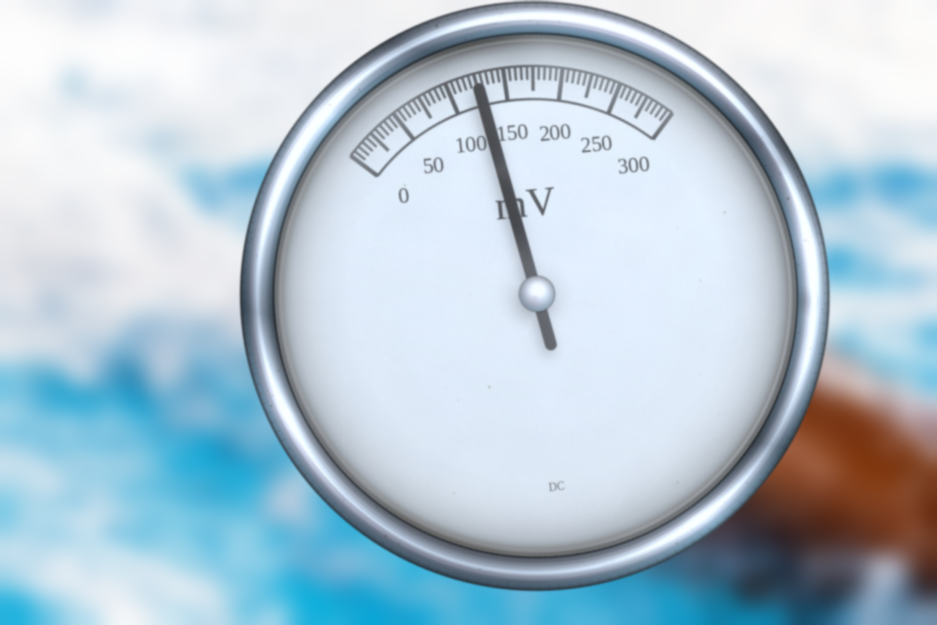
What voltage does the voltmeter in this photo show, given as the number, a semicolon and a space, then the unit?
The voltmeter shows 125; mV
